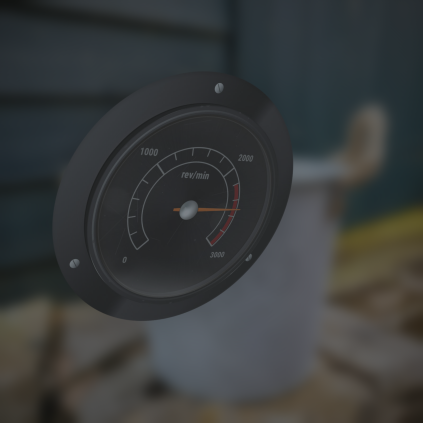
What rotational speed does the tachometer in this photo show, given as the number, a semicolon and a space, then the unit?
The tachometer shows 2500; rpm
